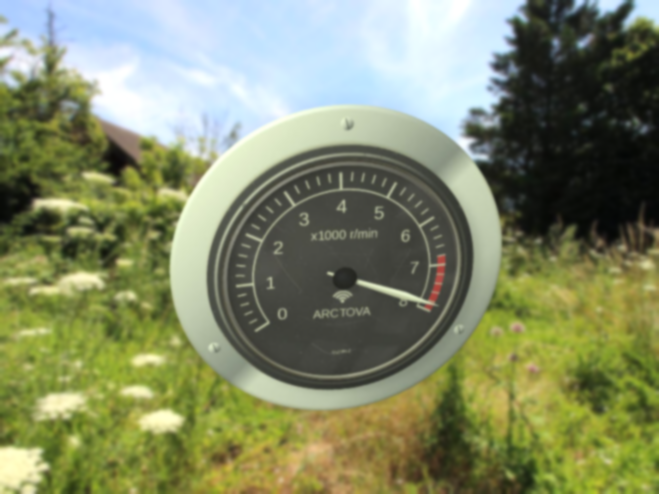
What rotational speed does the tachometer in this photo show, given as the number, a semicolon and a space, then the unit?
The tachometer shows 7800; rpm
